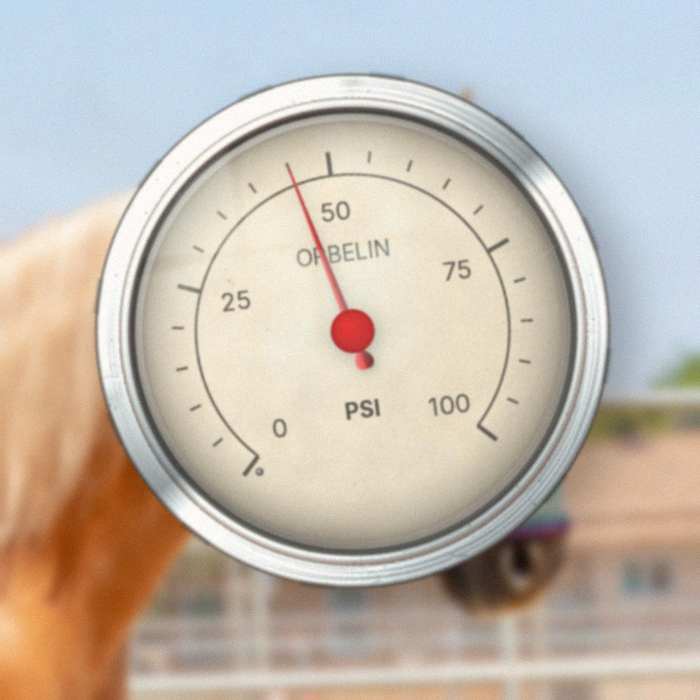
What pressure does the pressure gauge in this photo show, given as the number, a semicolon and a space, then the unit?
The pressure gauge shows 45; psi
